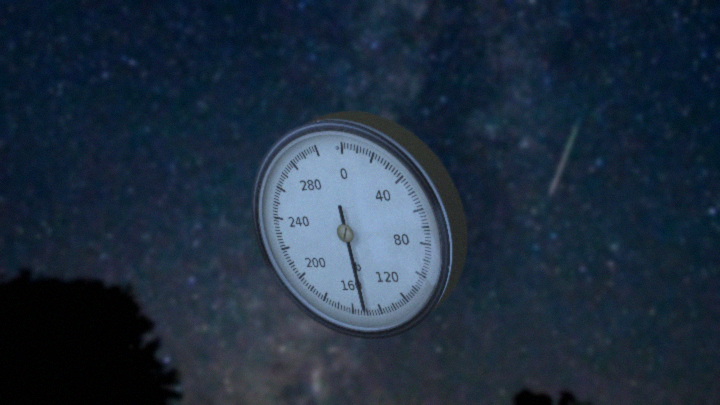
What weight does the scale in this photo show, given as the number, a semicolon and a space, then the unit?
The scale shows 150; lb
